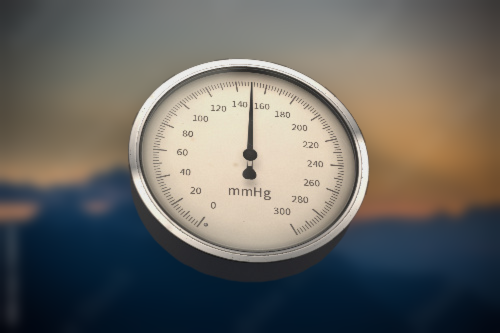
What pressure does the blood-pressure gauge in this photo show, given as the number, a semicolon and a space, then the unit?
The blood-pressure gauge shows 150; mmHg
